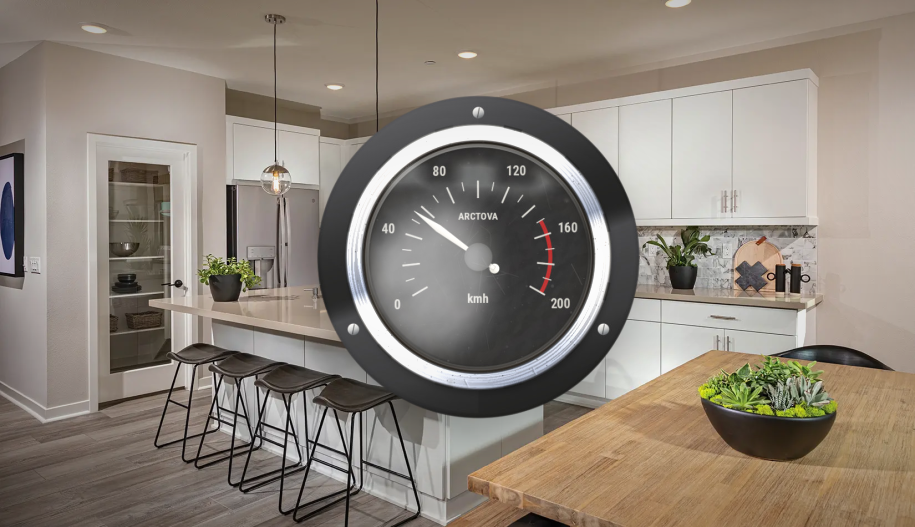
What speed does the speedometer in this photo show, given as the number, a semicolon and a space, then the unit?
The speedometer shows 55; km/h
